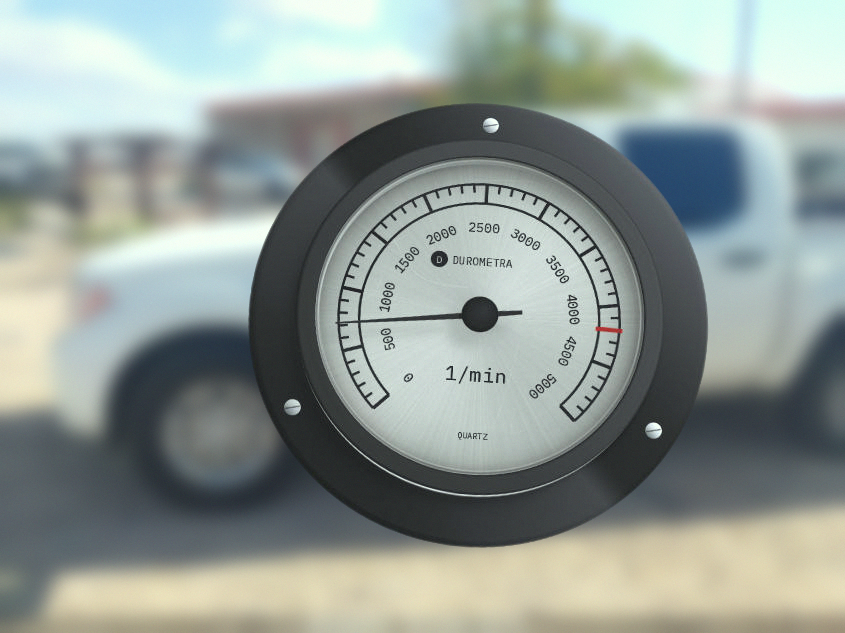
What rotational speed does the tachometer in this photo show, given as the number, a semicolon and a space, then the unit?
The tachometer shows 700; rpm
